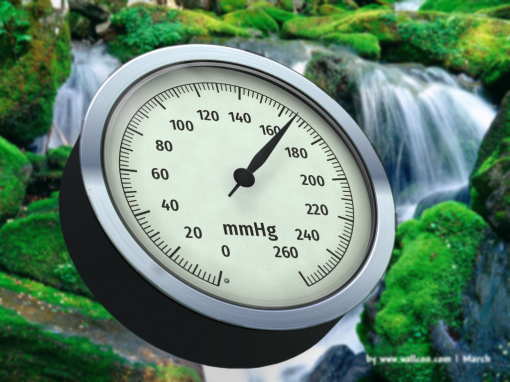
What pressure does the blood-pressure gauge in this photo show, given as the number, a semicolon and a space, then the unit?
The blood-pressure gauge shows 166; mmHg
